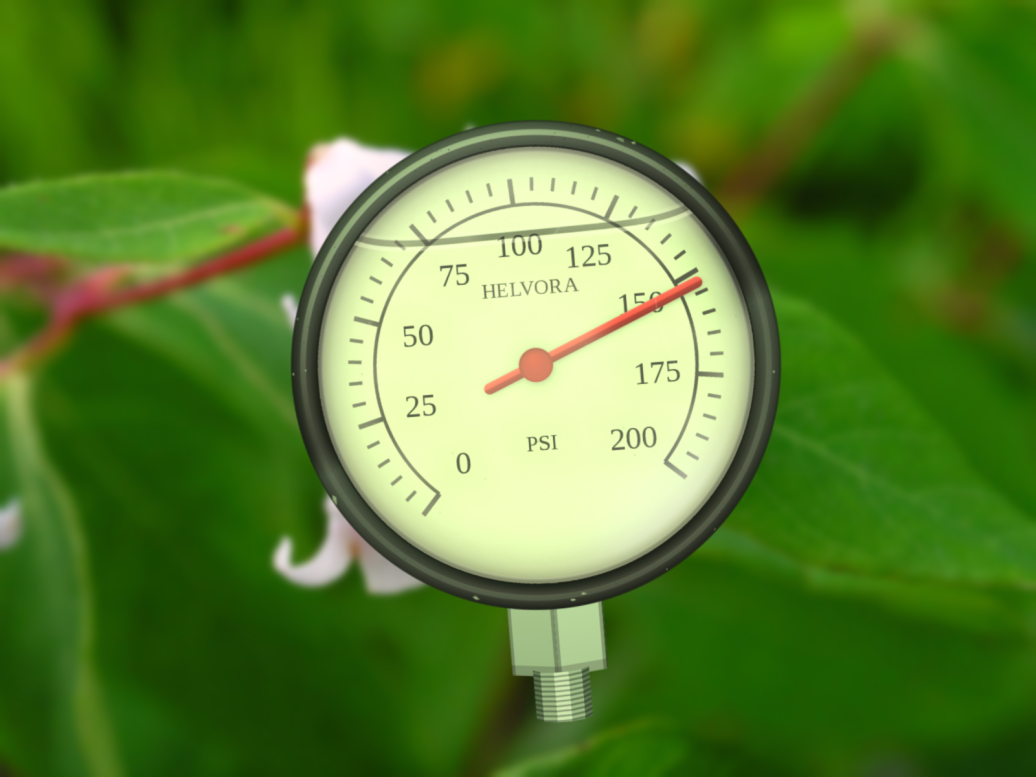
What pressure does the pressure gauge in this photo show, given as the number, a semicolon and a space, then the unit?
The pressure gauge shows 152.5; psi
